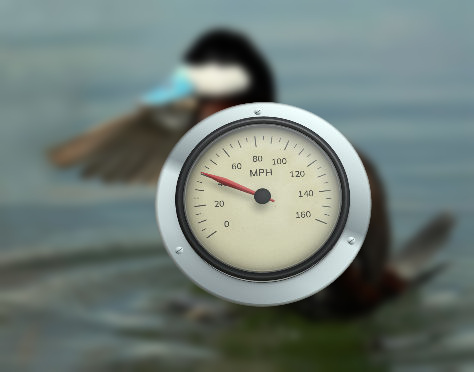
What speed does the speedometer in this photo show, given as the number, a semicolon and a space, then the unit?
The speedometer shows 40; mph
